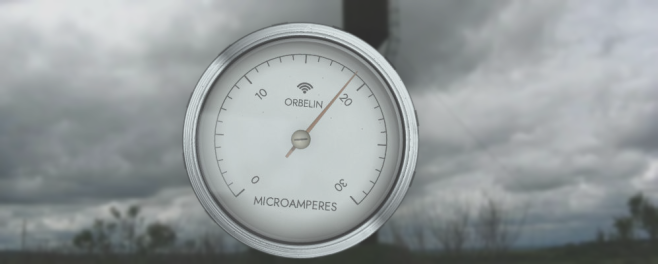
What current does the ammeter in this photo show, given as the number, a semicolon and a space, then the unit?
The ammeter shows 19; µA
